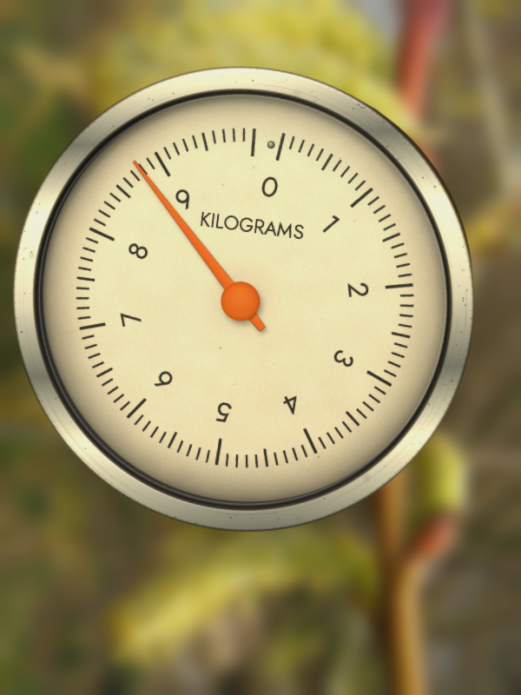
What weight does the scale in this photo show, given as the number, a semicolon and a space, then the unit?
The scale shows 8.8; kg
